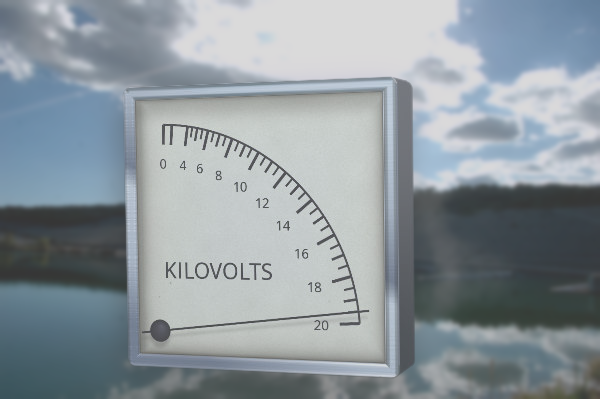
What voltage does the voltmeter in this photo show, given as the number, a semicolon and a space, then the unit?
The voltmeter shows 19.5; kV
